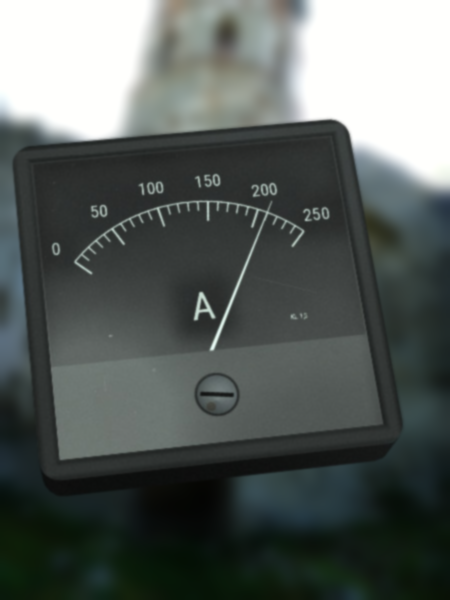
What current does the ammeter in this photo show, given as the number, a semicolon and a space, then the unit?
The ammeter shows 210; A
